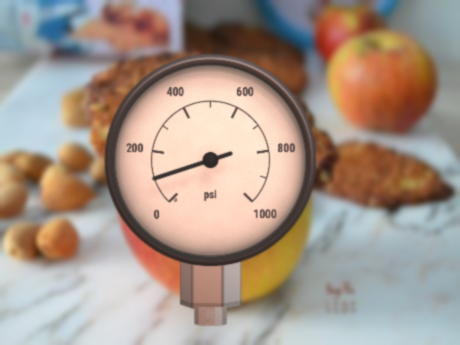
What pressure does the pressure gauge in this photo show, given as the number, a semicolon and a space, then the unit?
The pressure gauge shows 100; psi
